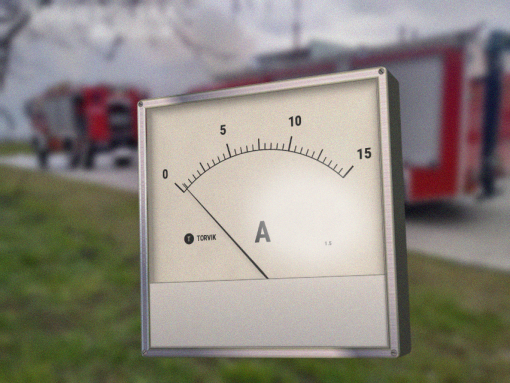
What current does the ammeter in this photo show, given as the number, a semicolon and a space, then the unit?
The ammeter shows 0.5; A
